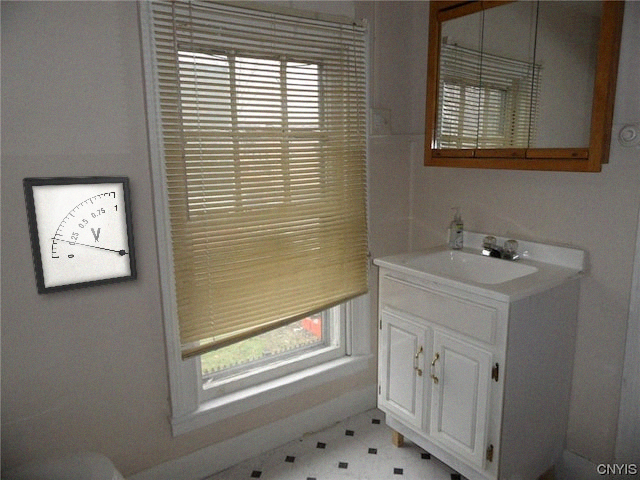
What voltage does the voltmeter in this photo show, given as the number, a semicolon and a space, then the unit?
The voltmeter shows 0.2; V
